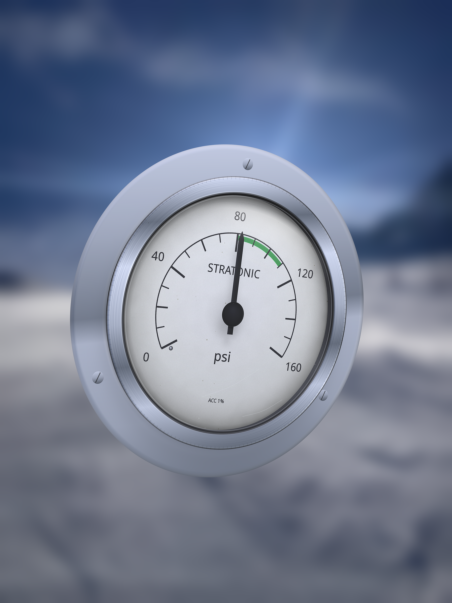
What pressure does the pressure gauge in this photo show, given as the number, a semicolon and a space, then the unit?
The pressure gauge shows 80; psi
